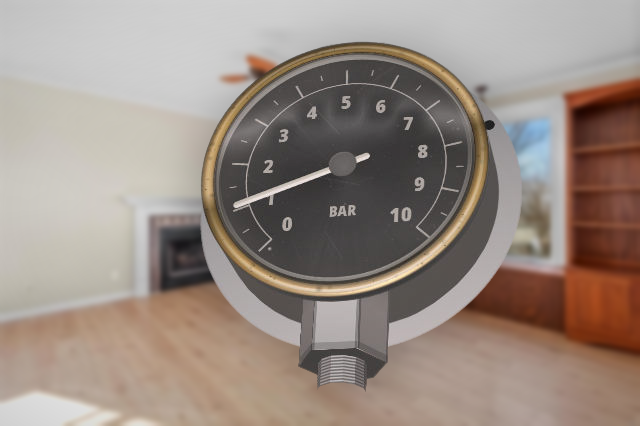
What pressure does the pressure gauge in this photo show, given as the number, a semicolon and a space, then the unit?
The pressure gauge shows 1; bar
